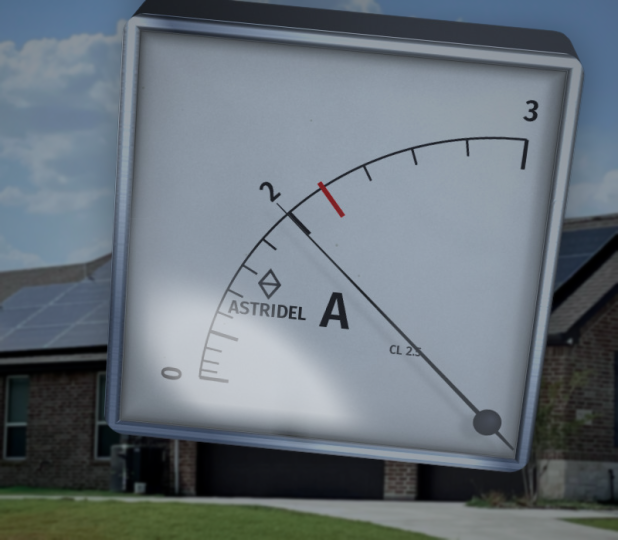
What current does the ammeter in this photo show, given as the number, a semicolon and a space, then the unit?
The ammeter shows 2; A
